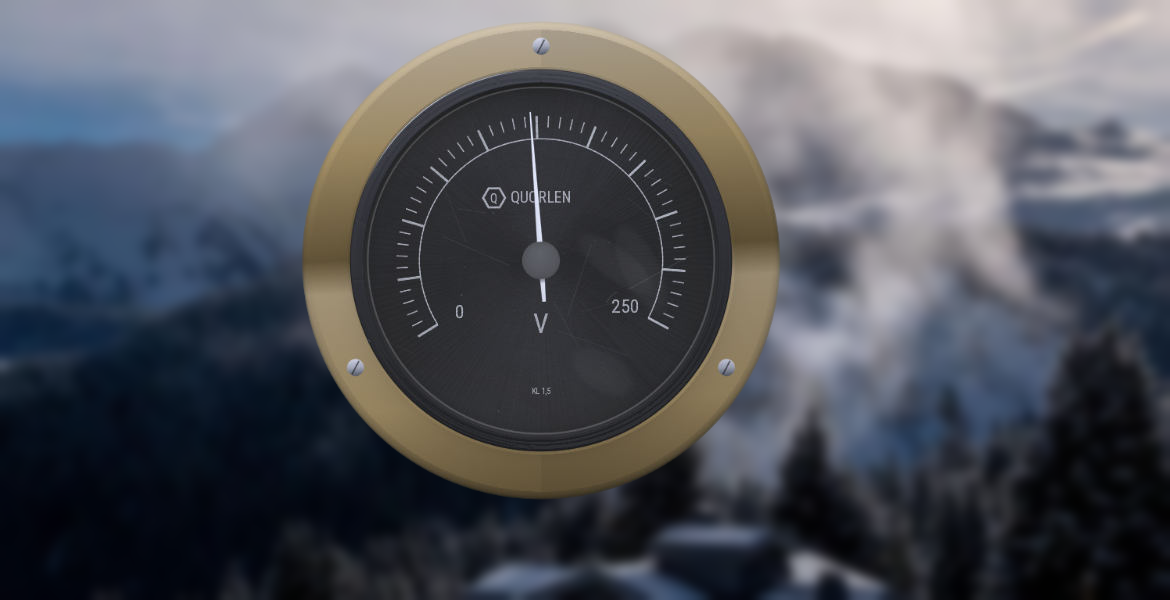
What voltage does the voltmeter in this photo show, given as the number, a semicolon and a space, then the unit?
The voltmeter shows 122.5; V
